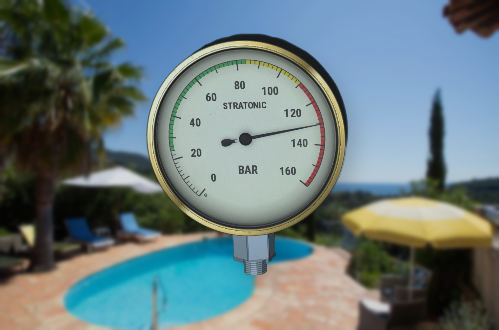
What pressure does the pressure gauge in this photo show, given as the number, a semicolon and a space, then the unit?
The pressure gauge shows 130; bar
